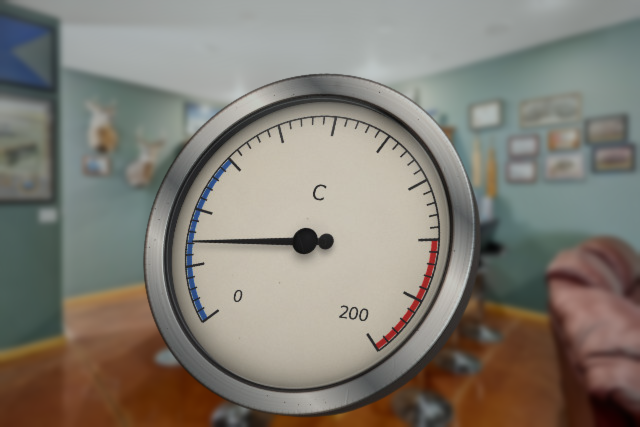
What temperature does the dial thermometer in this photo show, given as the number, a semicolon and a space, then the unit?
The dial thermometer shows 28; °C
